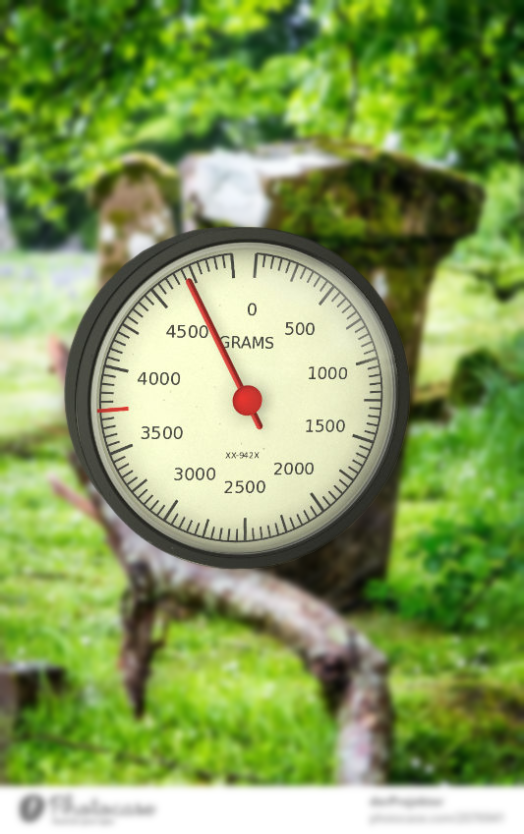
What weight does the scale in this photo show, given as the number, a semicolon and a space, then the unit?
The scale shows 4700; g
